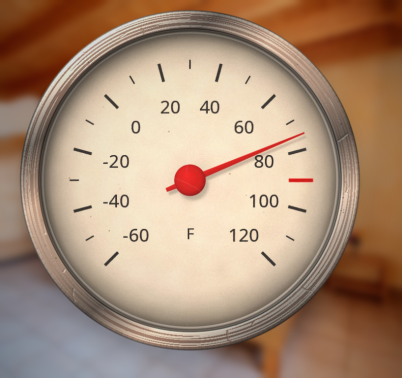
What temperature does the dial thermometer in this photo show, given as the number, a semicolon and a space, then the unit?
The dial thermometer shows 75; °F
